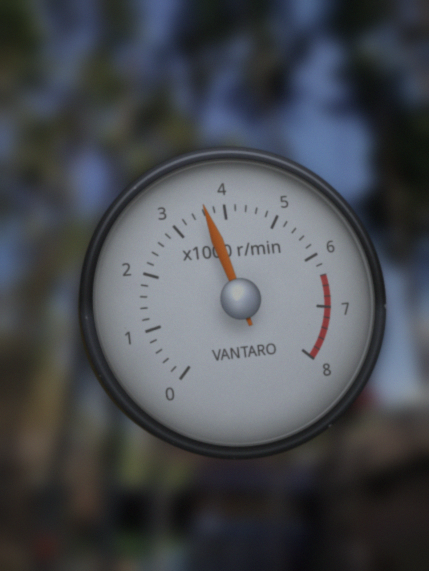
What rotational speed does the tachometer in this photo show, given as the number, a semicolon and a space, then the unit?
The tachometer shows 3600; rpm
